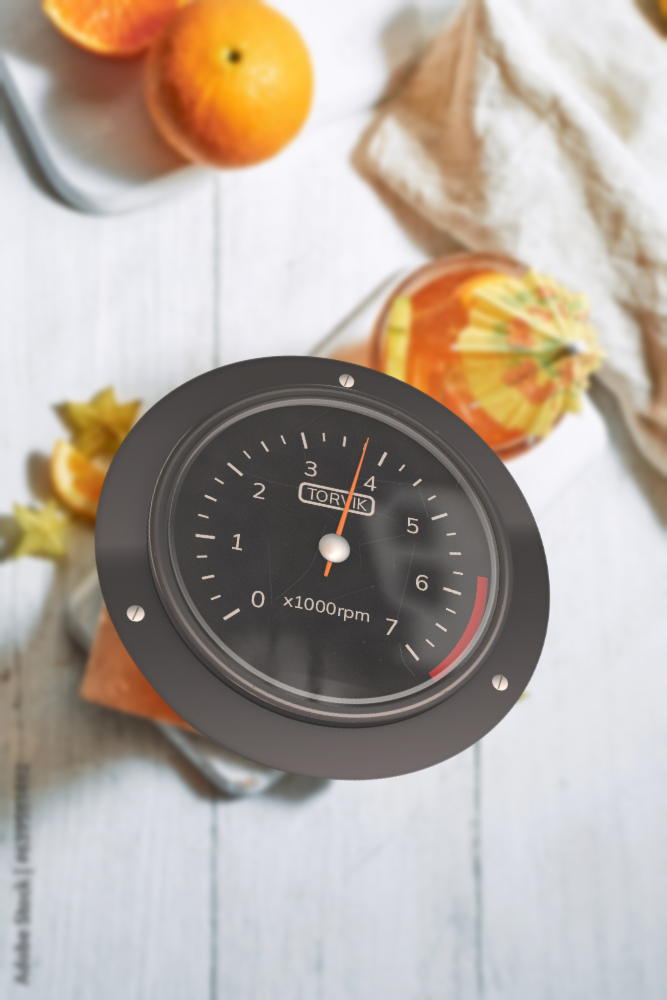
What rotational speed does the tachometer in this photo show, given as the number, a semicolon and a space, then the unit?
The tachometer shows 3750; rpm
